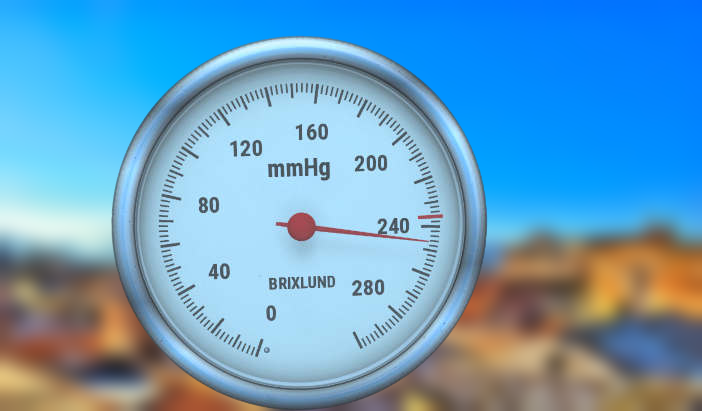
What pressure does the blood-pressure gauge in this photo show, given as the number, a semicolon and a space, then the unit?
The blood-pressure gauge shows 246; mmHg
